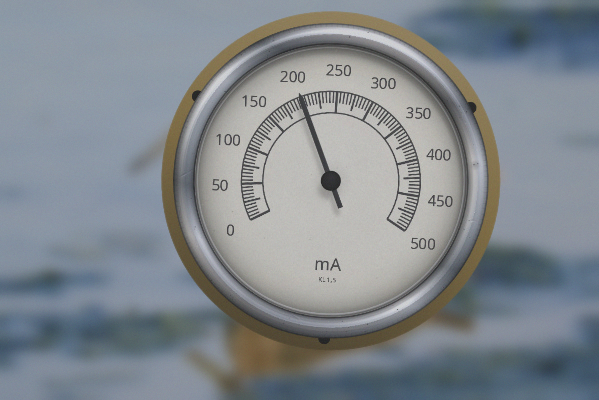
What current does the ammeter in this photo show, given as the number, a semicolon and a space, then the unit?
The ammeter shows 200; mA
